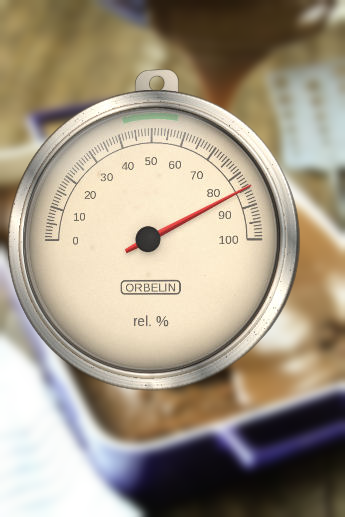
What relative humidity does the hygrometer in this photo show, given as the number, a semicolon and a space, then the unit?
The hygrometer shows 85; %
